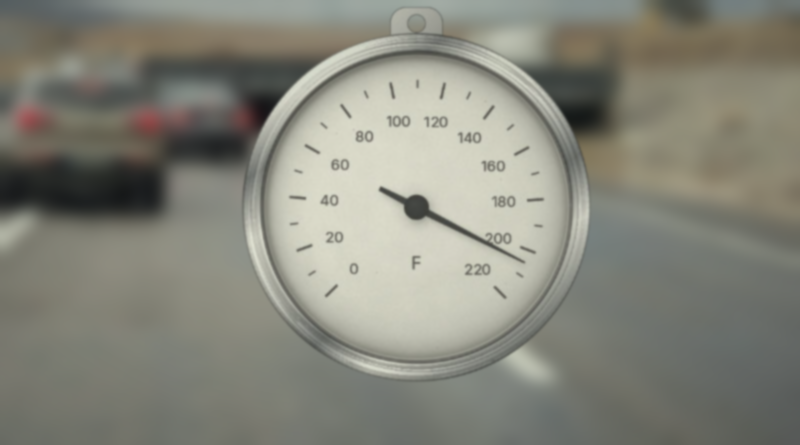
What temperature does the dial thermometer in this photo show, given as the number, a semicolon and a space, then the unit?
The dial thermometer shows 205; °F
